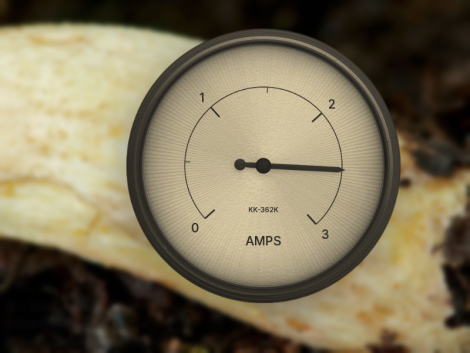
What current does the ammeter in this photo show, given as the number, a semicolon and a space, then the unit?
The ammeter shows 2.5; A
